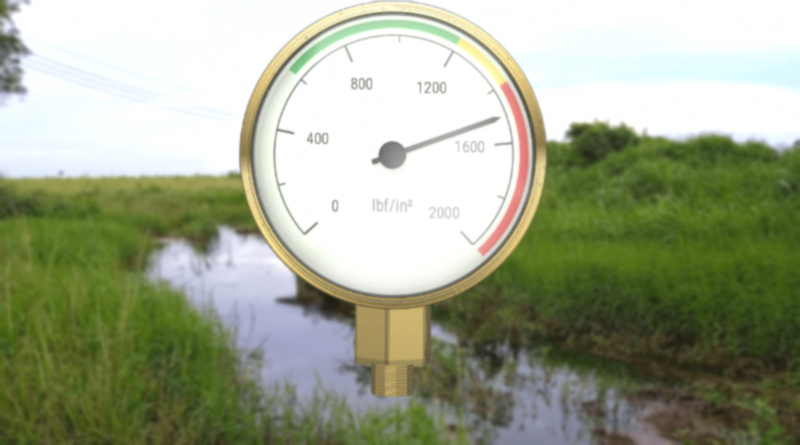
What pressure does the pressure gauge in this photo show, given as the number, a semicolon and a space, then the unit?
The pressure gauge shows 1500; psi
